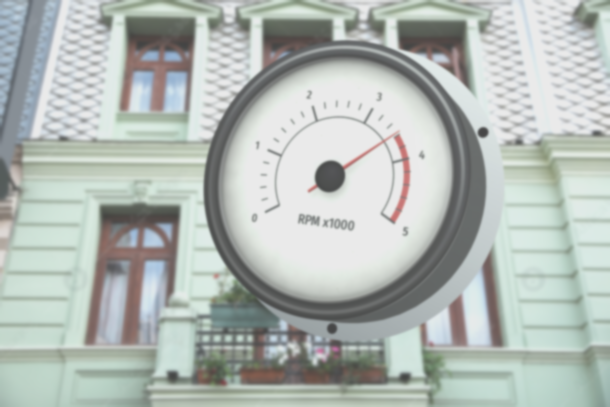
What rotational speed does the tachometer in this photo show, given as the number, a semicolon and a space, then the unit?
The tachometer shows 3600; rpm
